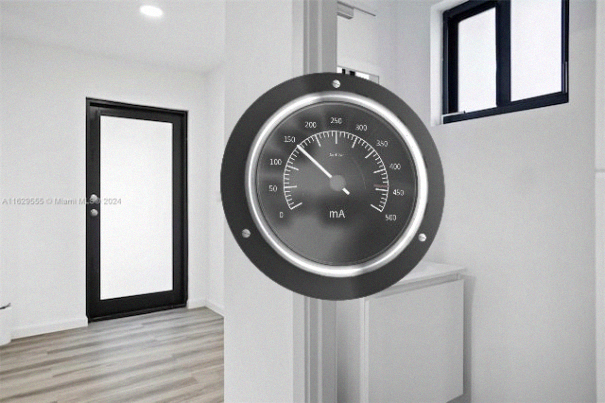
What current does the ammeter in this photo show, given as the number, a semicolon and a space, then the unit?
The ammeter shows 150; mA
